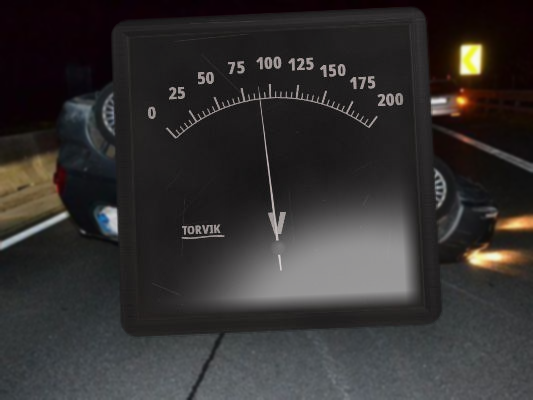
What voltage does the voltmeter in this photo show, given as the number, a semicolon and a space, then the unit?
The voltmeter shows 90; V
